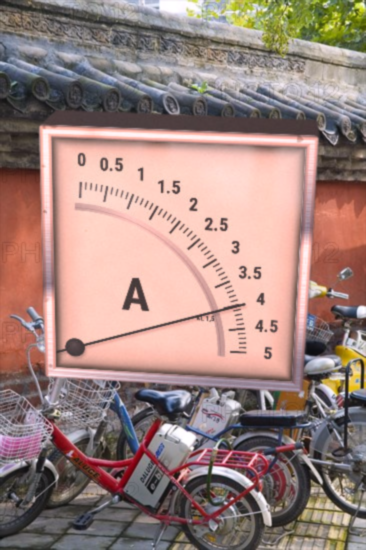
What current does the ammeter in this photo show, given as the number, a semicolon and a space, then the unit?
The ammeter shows 4; A
